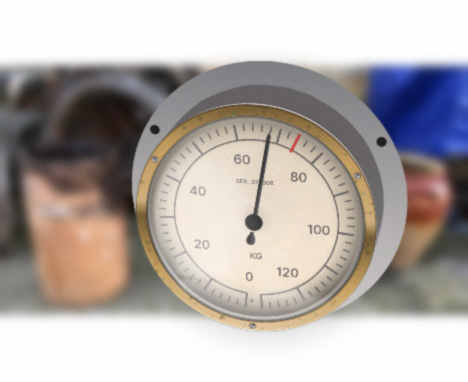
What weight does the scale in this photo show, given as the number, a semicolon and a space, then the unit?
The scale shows 68; kg
